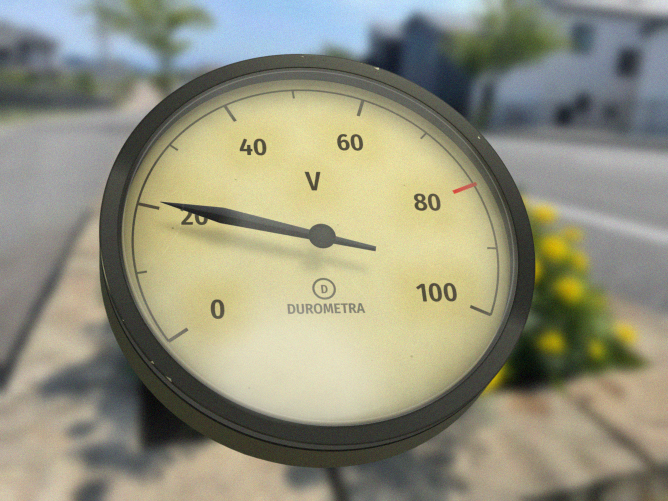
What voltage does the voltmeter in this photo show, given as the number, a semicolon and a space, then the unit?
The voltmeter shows 20; V
